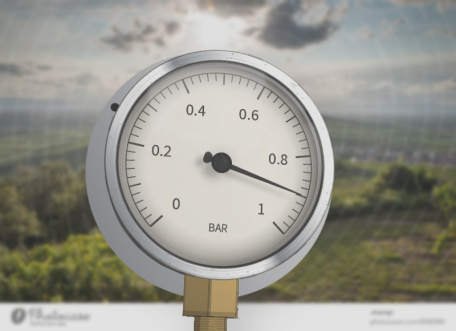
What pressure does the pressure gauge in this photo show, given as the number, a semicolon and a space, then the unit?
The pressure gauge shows 0.9; bar
